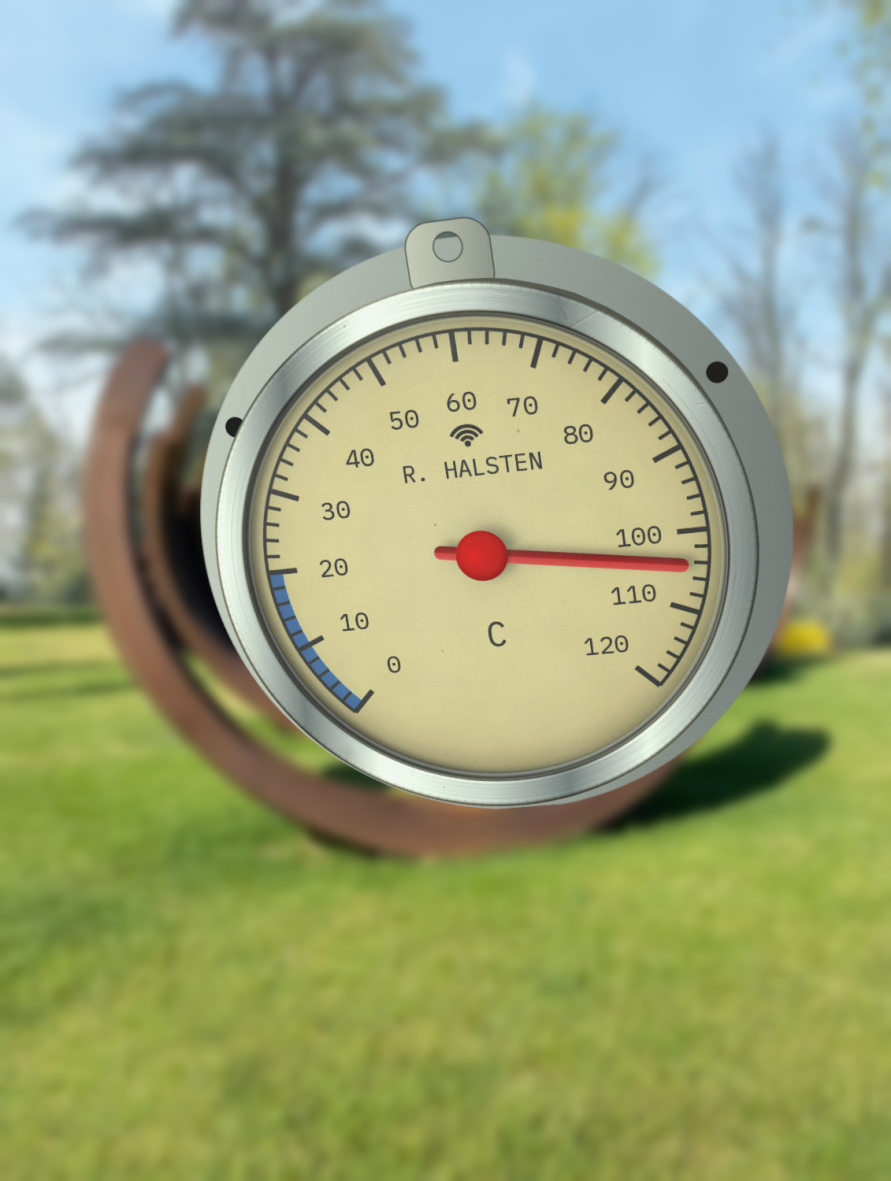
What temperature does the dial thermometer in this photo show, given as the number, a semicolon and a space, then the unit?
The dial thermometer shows 104; °C
